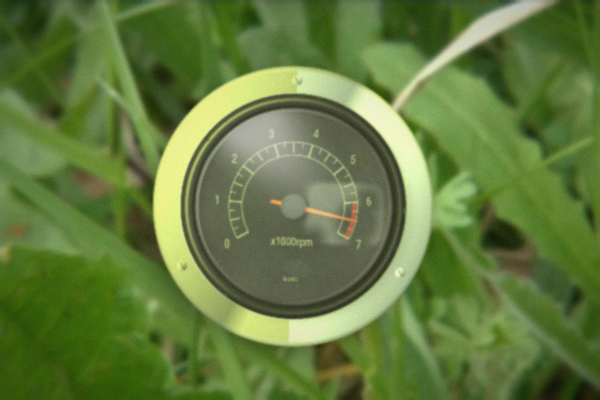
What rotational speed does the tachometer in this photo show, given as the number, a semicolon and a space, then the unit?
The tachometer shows 6500; rpm
